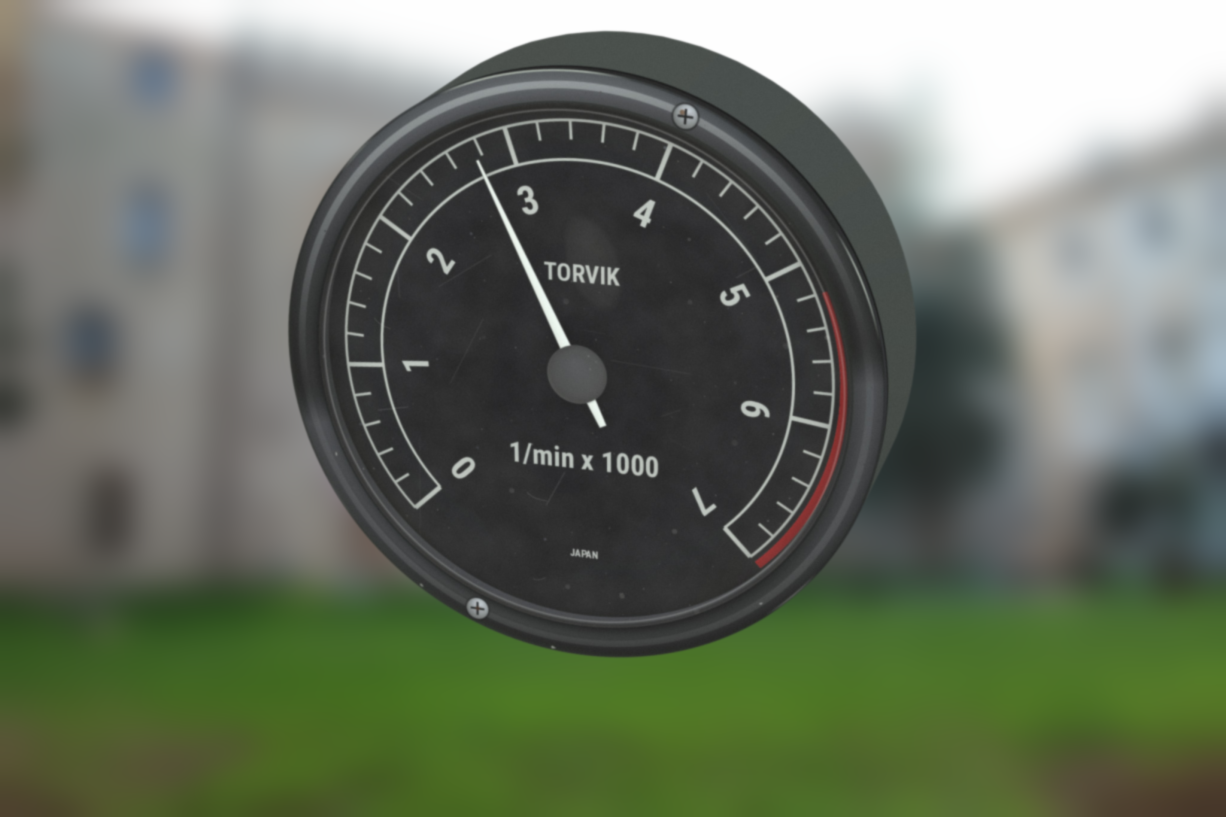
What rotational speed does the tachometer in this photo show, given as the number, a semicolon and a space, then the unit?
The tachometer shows 2800; rpm
